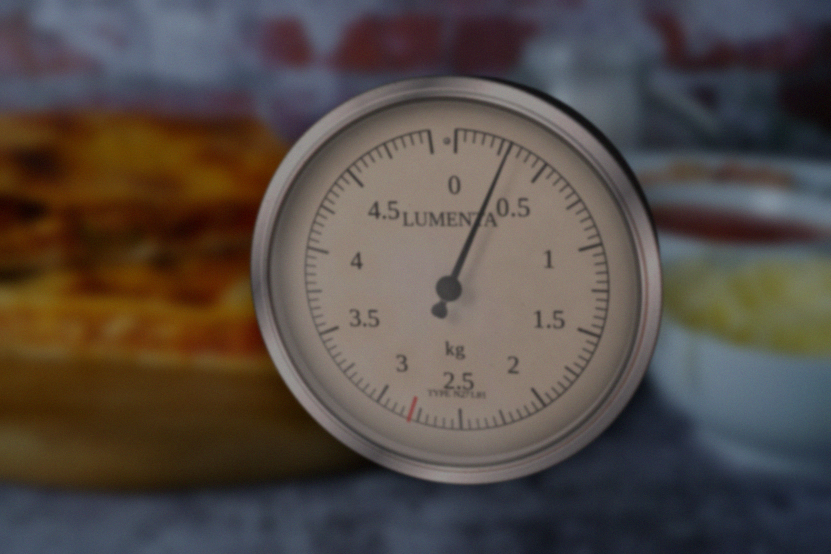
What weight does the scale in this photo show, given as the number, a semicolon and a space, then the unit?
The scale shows 0.3; kg
